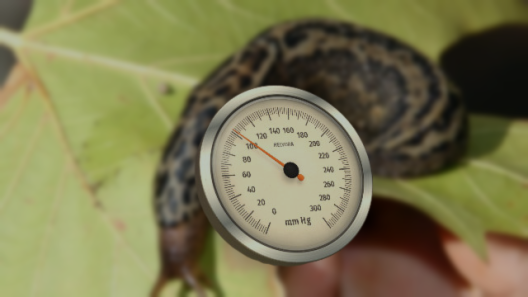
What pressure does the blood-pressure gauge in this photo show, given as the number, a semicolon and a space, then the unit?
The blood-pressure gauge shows 100; mmHg
